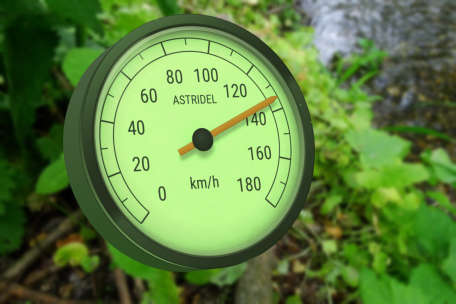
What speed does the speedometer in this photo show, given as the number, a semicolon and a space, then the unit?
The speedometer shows 135; km/h
